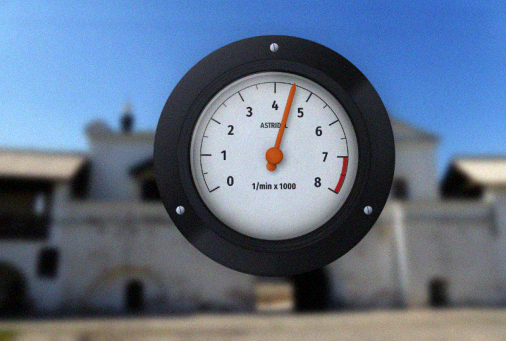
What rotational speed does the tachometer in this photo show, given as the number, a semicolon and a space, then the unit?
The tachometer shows 4500; rpm
